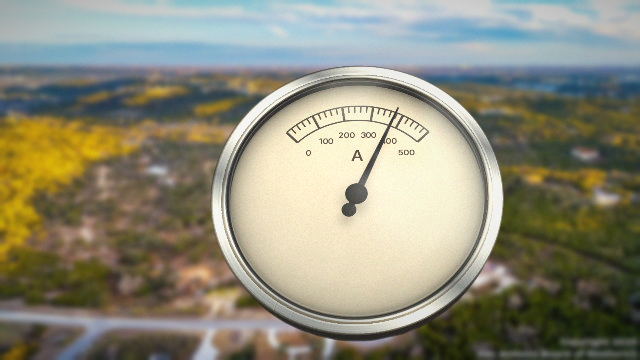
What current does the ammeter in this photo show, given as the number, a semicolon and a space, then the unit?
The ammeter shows 380; A
